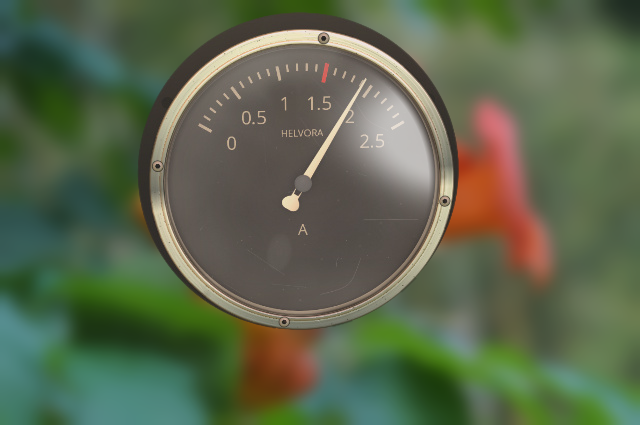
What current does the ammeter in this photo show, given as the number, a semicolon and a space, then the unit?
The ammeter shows 1.9; A
